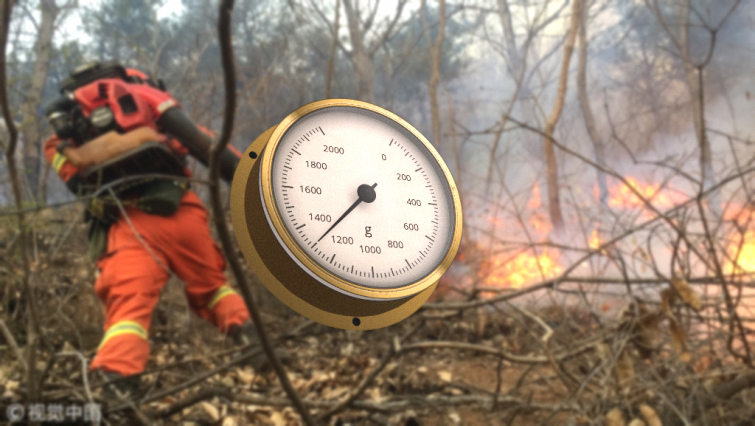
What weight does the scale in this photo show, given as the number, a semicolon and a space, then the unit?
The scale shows 1300; g
